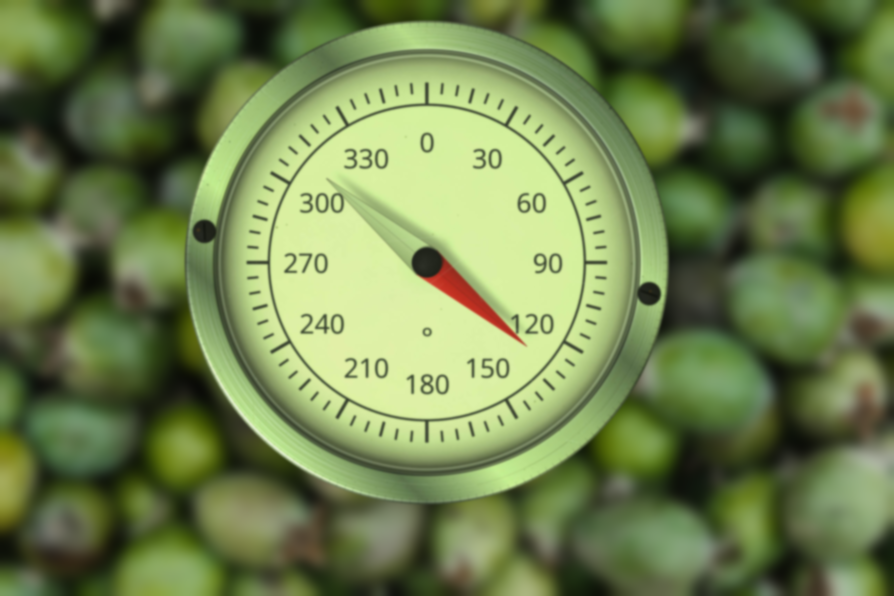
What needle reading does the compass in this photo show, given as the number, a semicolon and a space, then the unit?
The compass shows 130; °
